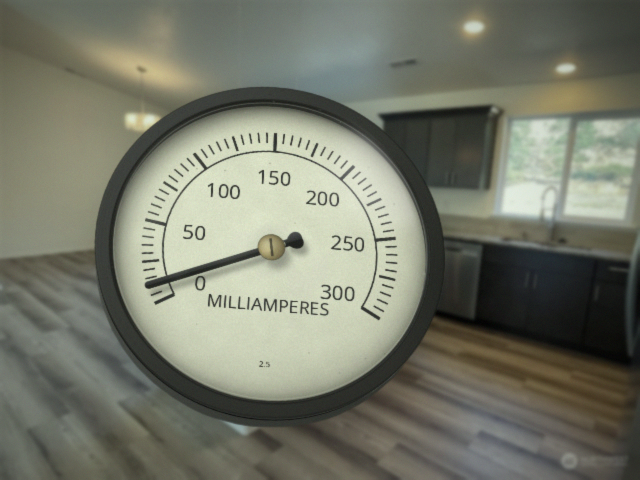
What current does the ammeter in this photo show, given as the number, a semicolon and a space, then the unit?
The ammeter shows 10; mA
